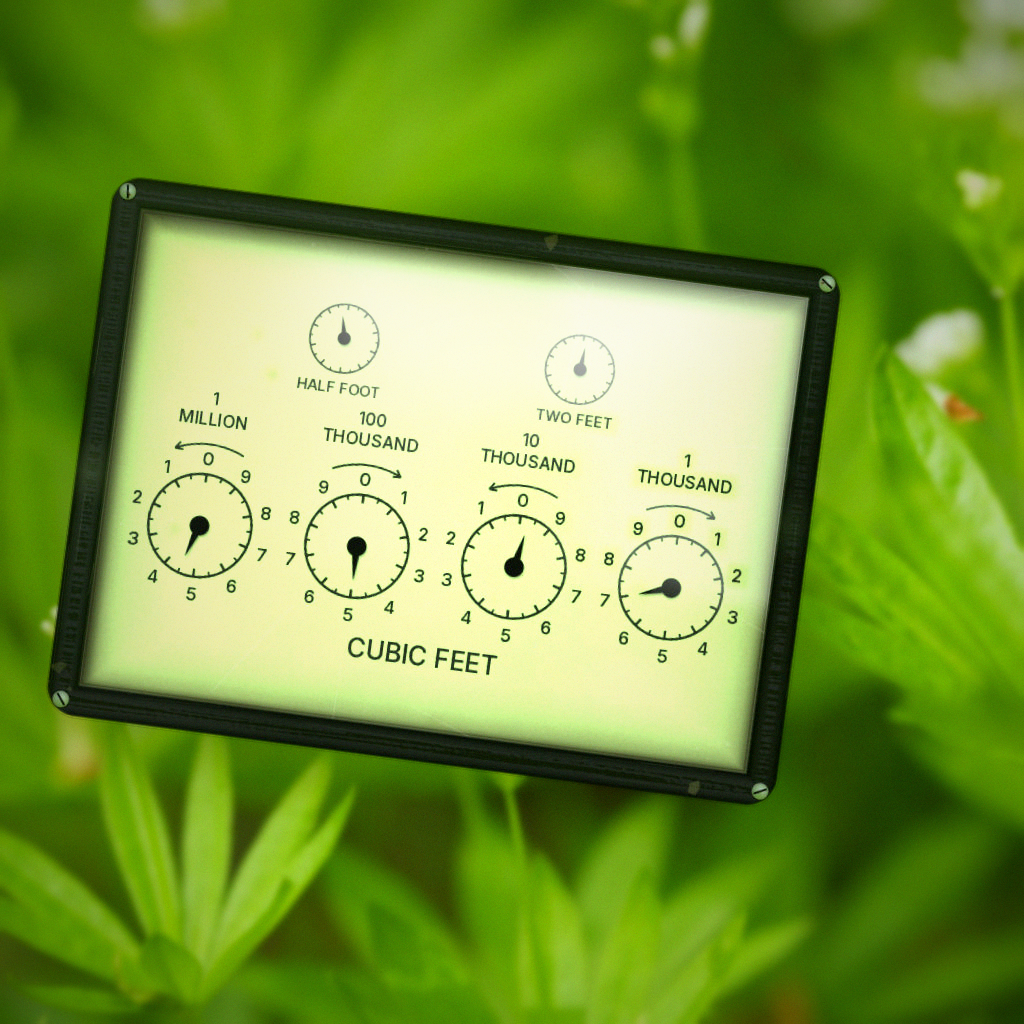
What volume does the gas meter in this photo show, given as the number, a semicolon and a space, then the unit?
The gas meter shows 449700; ft³
